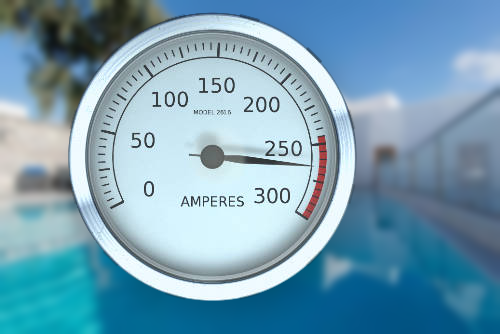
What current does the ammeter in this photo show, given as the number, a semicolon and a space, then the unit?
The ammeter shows 265; A
